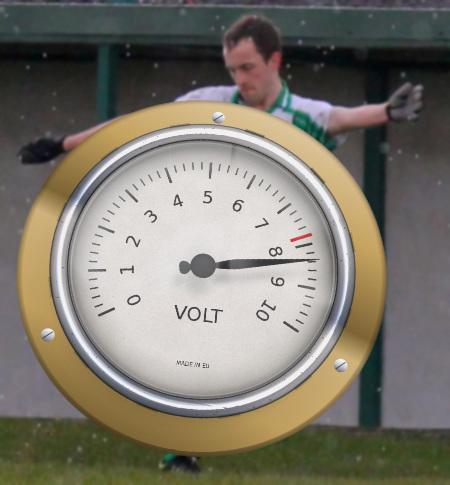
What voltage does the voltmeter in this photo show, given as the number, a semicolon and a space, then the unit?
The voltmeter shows 8.4; V
